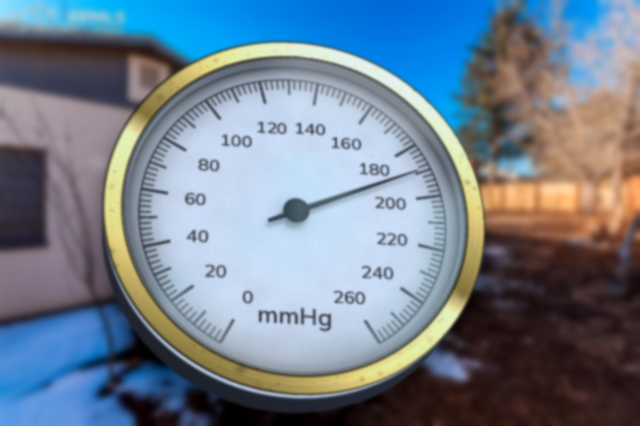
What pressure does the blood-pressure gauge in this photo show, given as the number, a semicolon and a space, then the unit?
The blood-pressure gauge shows 190; mmHg
